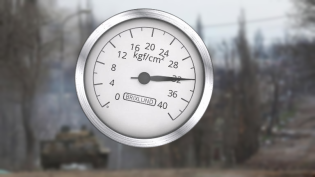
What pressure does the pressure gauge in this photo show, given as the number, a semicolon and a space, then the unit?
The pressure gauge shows 32; kg/cm²
